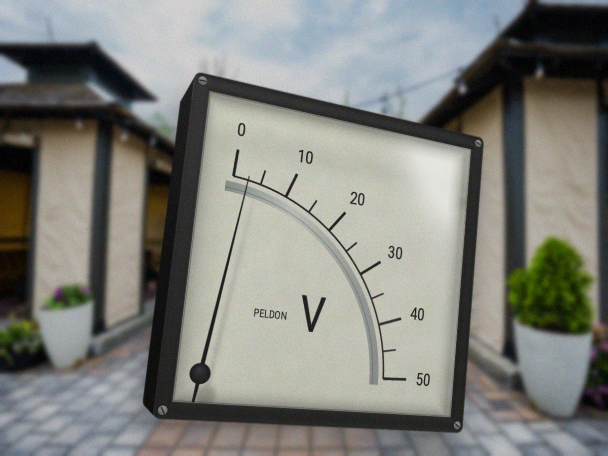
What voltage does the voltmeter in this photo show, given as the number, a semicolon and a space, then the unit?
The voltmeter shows 2.5; V
